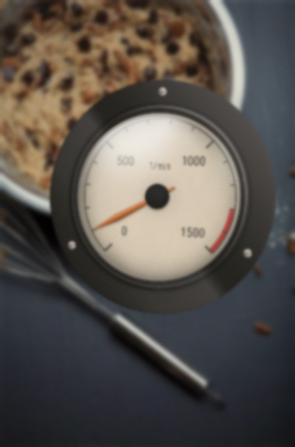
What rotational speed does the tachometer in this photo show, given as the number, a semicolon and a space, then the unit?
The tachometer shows 100; rpm
